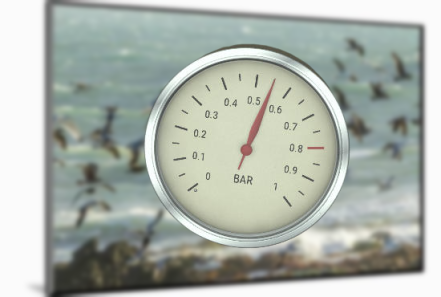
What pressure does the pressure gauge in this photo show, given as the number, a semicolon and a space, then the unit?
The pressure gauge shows 0.55; bar
